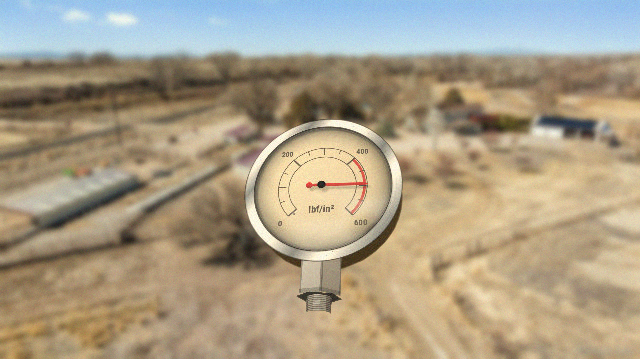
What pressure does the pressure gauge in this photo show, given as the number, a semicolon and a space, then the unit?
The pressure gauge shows 500; psi
